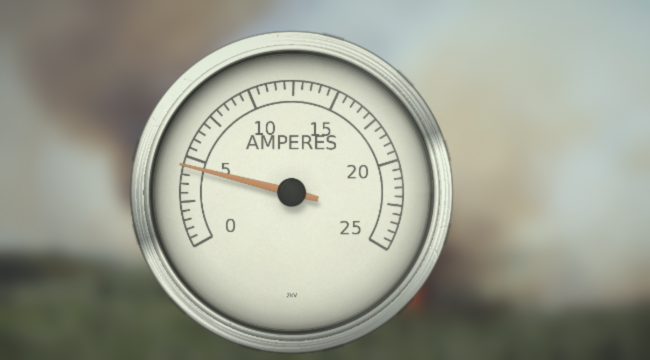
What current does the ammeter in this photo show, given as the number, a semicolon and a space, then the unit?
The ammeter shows 4.5; A
